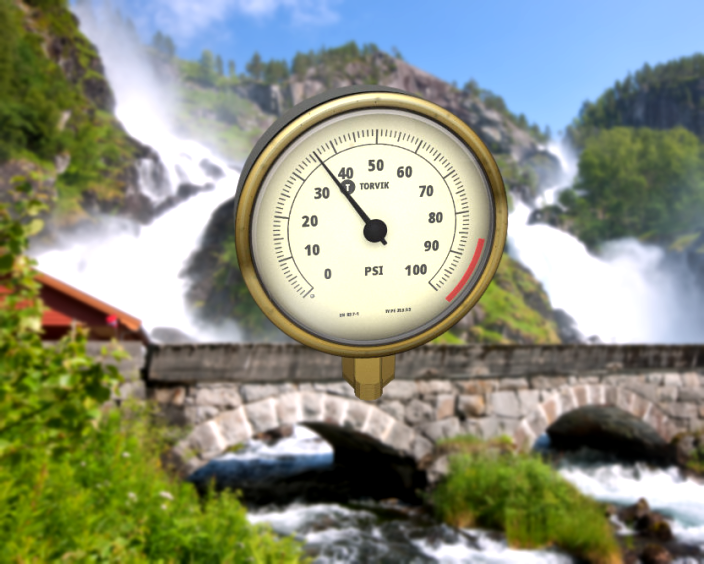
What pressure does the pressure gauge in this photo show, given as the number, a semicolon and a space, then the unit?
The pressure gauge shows 36; psi
